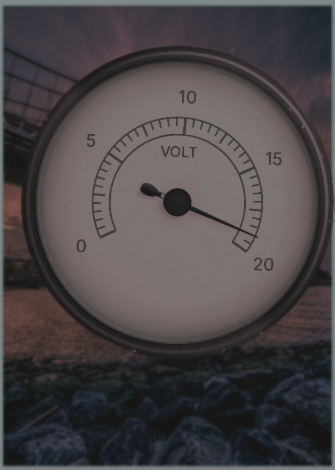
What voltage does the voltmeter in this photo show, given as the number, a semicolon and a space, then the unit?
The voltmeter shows 19; V
